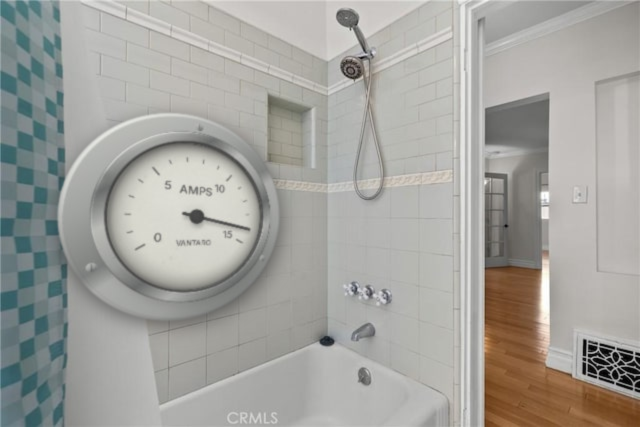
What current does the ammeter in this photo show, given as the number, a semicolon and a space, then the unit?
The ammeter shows 14; A
